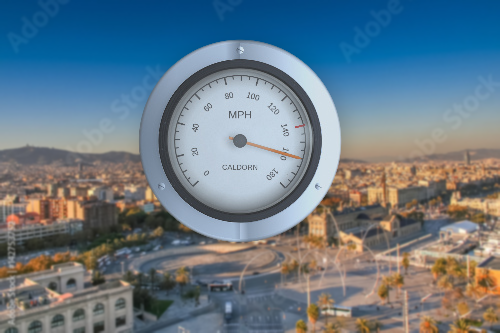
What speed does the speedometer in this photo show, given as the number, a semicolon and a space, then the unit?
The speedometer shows 160; mph
